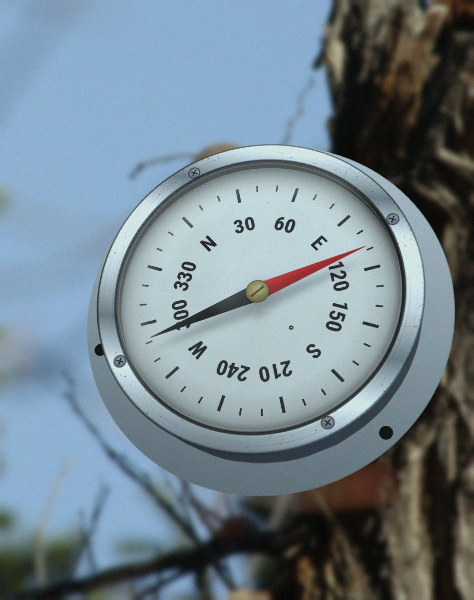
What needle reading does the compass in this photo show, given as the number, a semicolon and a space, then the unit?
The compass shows 110; °
